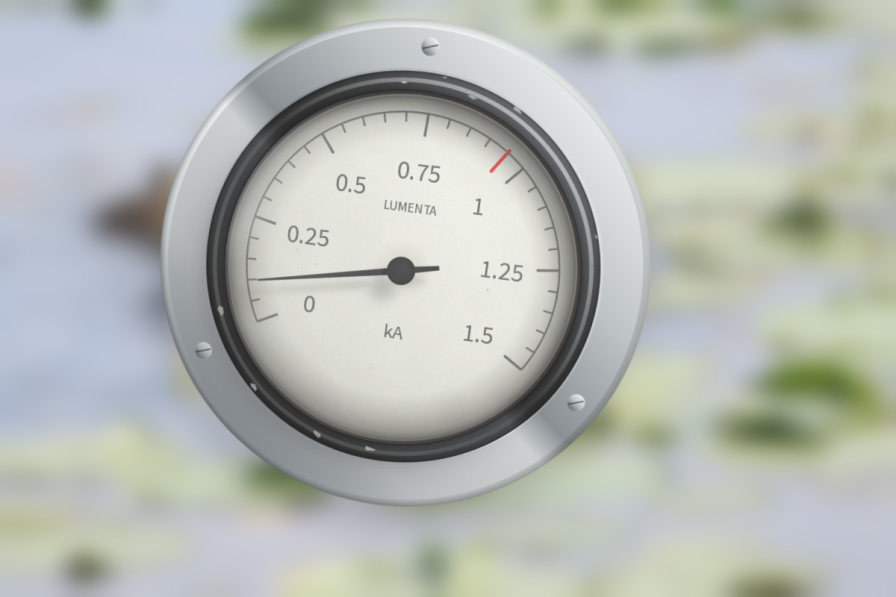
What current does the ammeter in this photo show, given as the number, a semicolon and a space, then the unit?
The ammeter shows 0.1; kA
